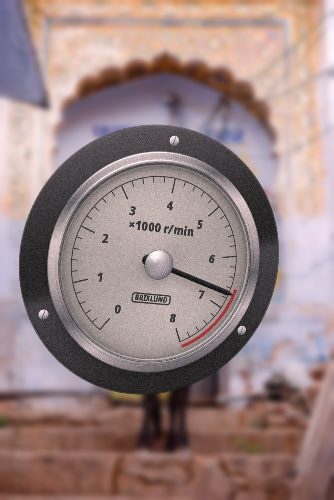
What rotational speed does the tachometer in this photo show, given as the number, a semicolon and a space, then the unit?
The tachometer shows 6700; rpm
